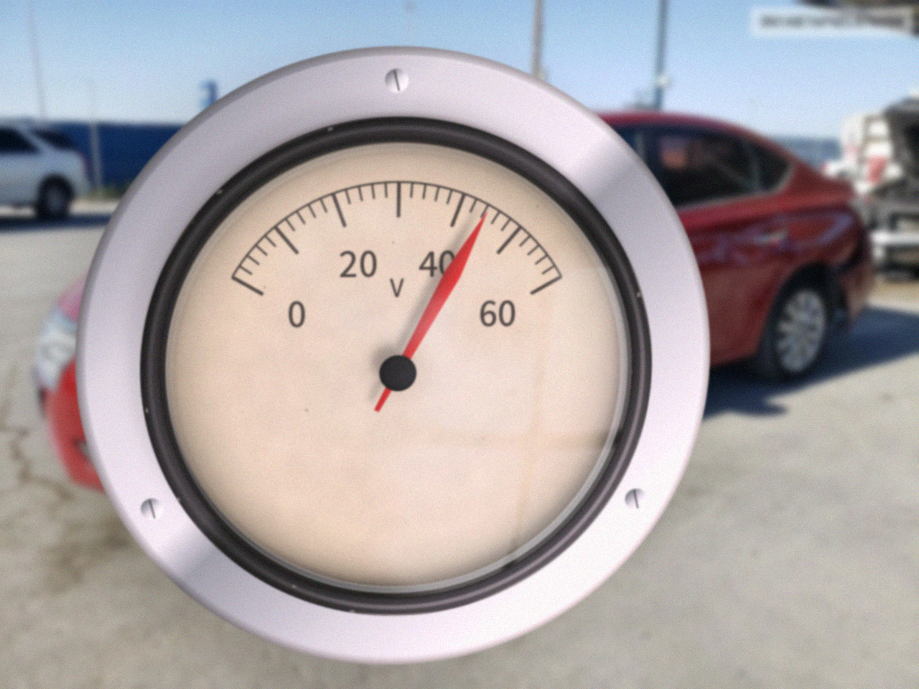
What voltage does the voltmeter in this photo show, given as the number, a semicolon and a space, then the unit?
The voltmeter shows 44; V
